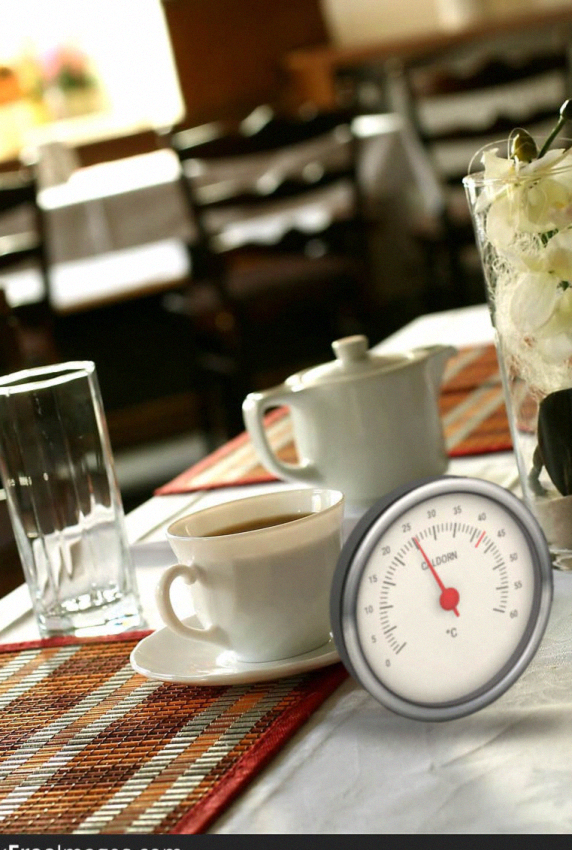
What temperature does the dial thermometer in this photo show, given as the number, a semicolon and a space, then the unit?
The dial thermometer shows 25; °C
